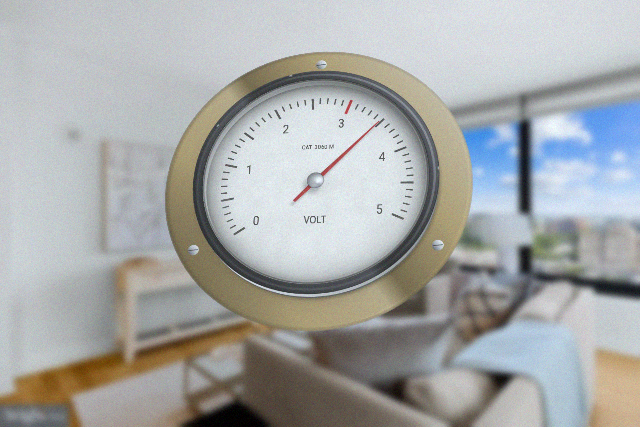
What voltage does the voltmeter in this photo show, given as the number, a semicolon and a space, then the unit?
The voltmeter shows 3.5; V
